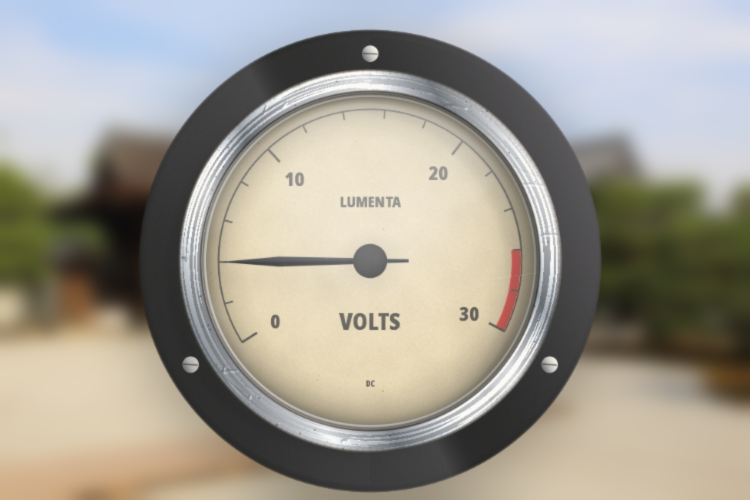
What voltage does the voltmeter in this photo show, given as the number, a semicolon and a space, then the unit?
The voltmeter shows 4; V
